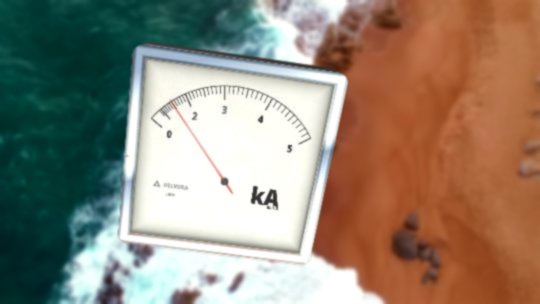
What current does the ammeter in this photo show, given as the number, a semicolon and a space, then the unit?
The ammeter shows 1.5; kA
